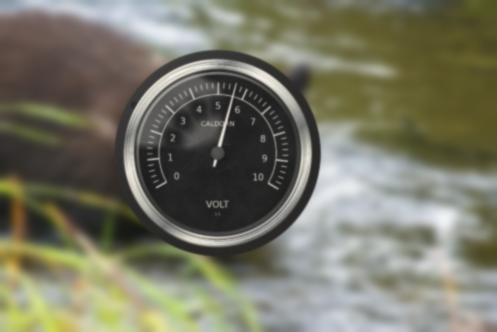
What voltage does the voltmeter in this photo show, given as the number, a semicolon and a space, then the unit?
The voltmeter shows 5.6; V
